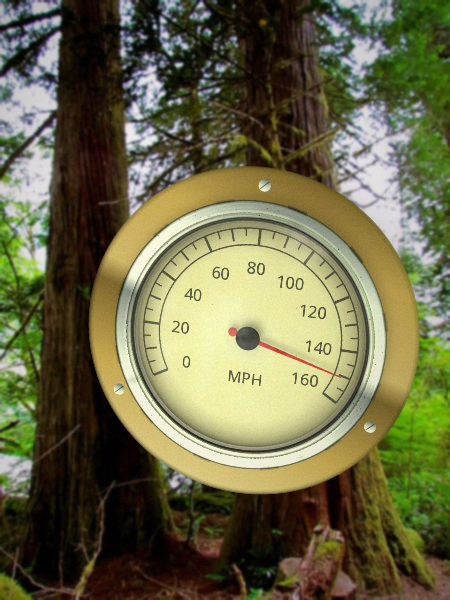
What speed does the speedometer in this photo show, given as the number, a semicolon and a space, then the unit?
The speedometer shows 150; mph
